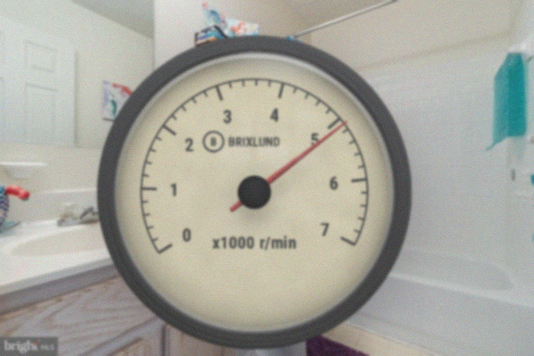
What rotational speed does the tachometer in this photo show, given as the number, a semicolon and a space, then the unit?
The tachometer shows 5100; rpm
